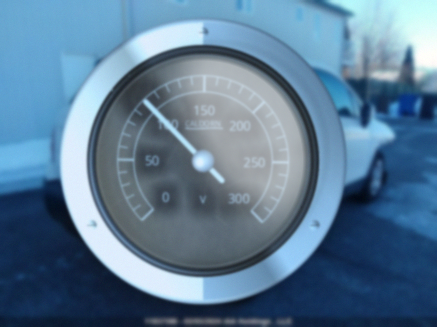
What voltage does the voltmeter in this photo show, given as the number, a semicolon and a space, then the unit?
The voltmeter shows 100; V
